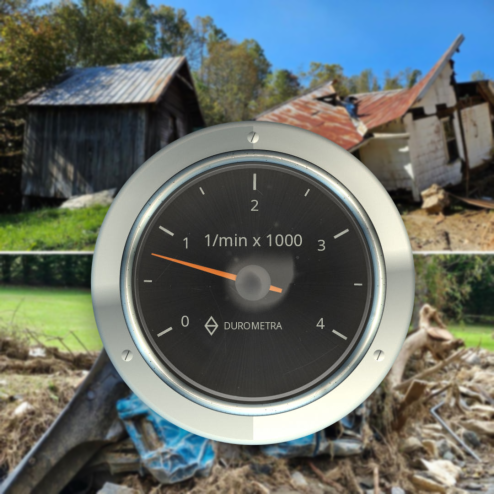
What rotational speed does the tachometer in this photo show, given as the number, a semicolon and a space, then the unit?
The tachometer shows 750; rpm
